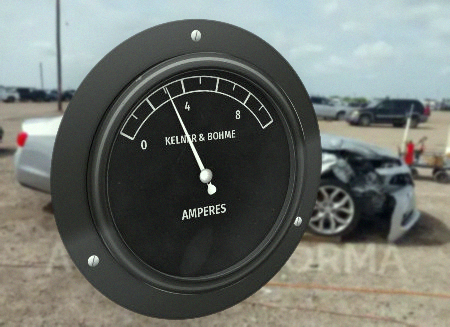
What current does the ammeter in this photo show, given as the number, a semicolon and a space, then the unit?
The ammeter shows 3; A
